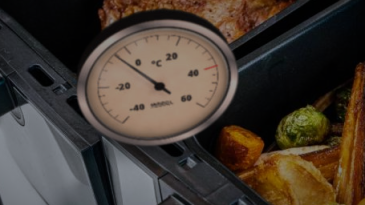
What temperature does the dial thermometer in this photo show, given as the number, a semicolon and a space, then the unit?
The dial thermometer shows -4; °C
